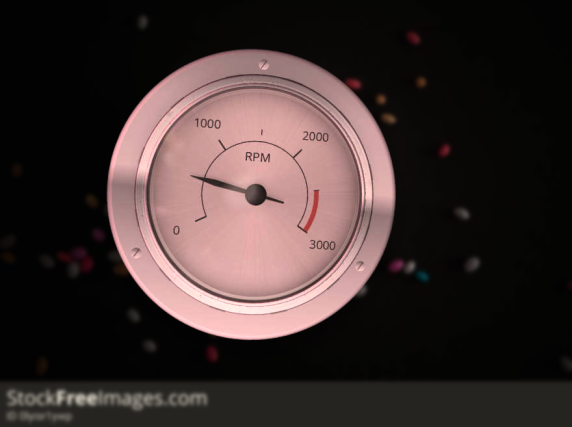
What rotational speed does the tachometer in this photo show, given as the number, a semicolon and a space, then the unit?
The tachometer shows 500; rpm
